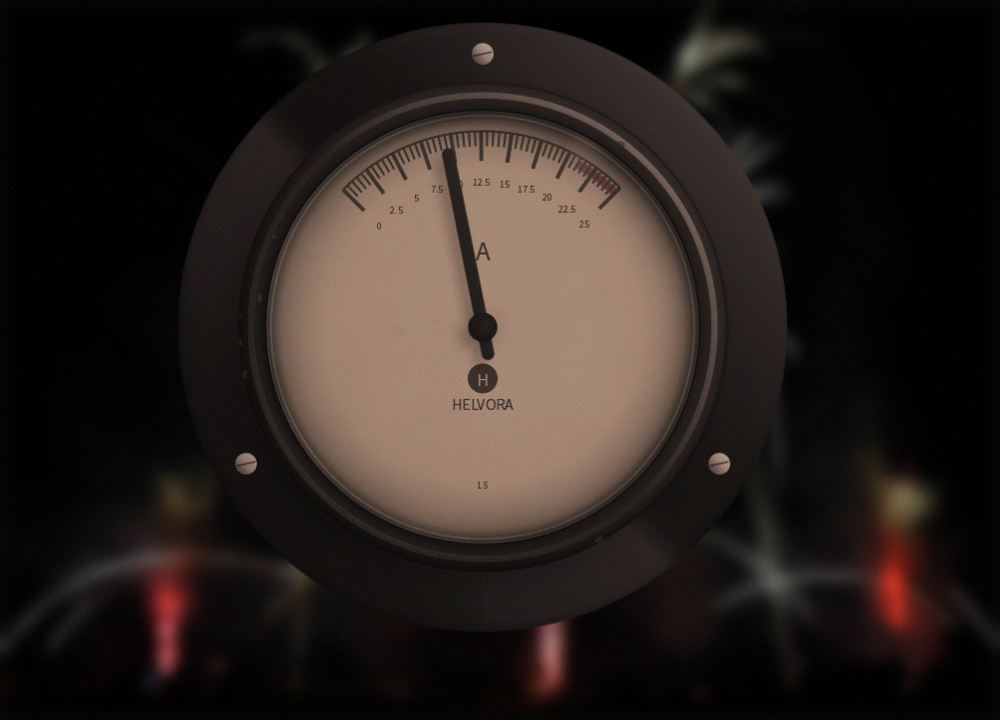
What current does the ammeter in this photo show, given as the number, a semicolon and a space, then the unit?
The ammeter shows 9.5; A
